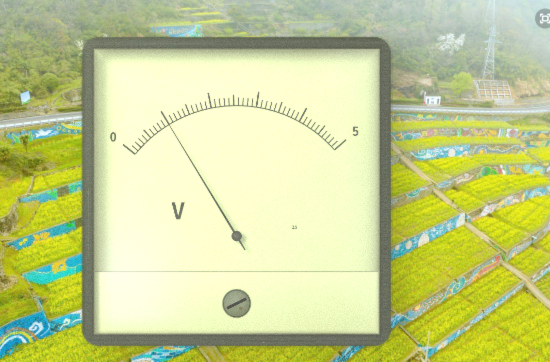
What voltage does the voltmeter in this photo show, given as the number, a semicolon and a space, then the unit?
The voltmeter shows 1; V
